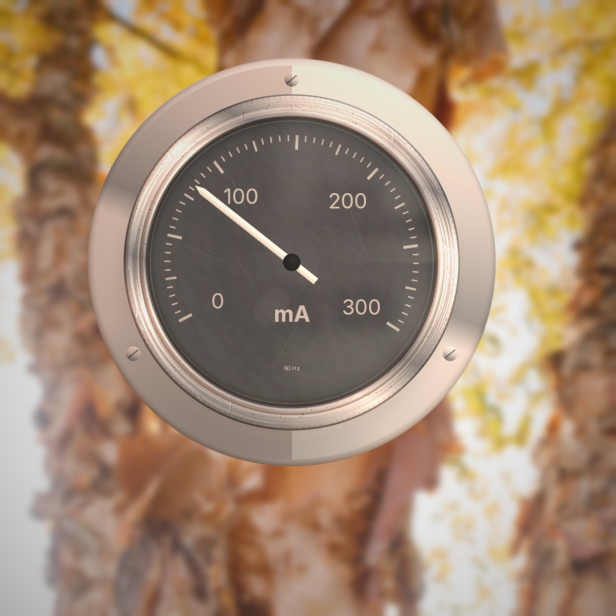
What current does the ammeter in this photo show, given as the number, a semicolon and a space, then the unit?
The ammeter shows 82.5; mA
